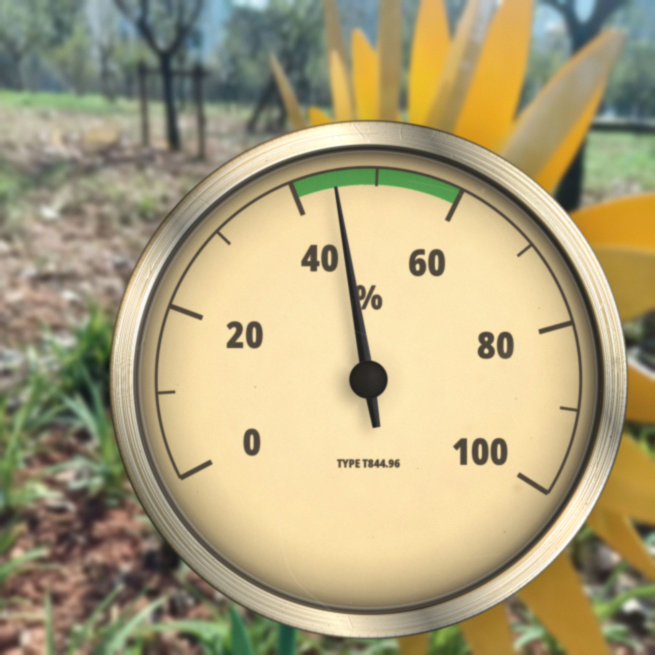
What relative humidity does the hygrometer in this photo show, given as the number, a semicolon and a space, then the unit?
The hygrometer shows 45; %
